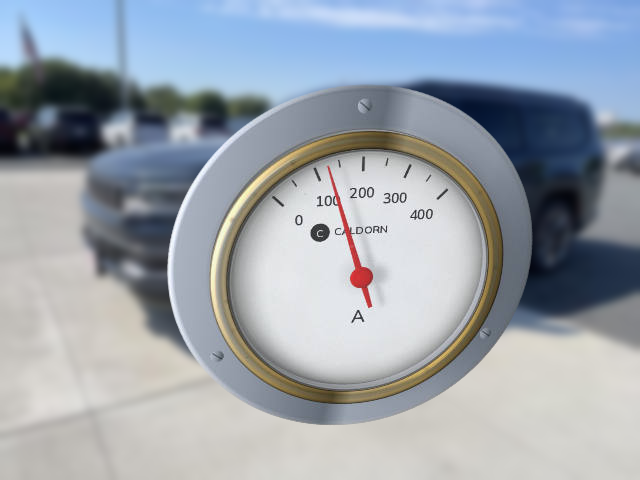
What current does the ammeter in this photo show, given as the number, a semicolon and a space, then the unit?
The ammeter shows 125; A
